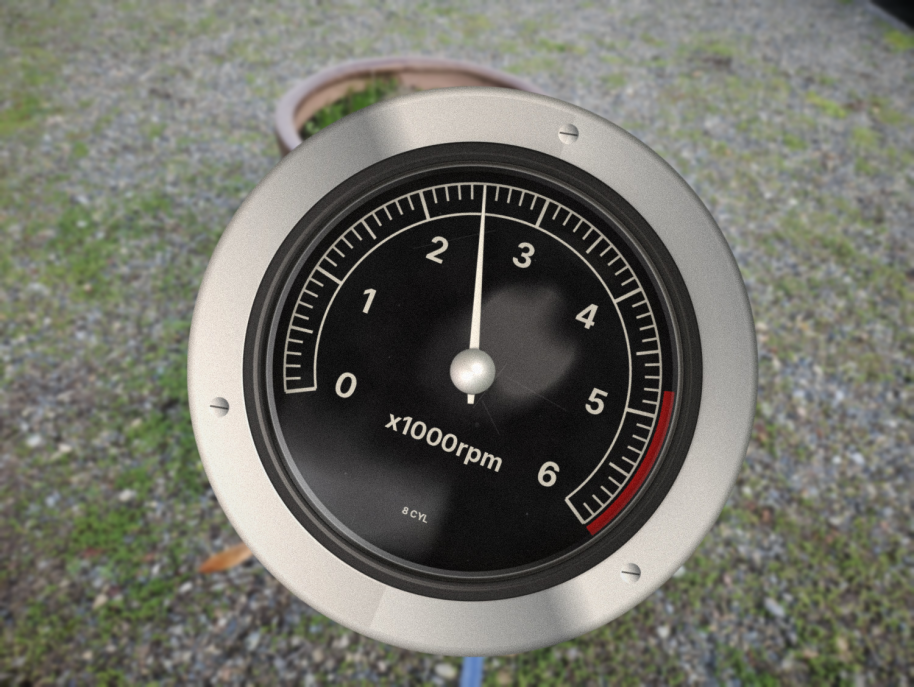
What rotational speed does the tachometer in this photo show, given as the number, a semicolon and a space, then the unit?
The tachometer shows 2500; rpm
